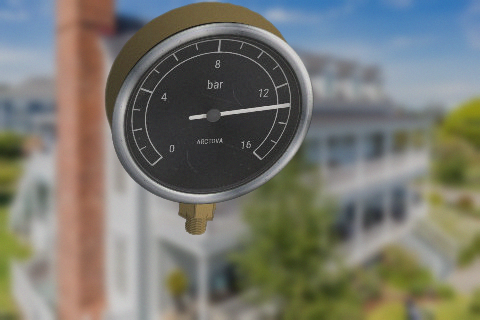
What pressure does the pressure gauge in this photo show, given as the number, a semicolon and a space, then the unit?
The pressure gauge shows 13; bar
